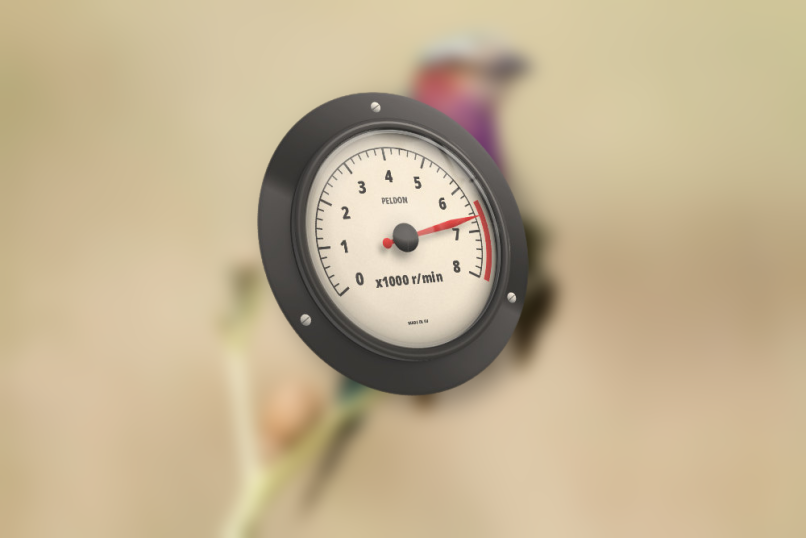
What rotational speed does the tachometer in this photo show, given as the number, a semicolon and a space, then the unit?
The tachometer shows 6700; rpm
